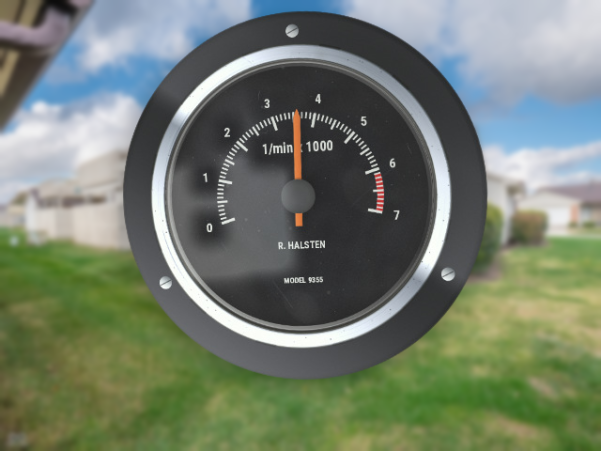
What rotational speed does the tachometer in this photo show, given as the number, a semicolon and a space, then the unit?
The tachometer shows 3600; rpm
